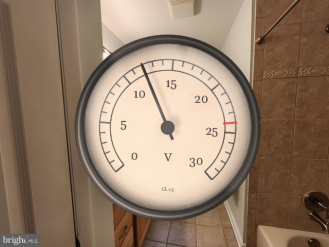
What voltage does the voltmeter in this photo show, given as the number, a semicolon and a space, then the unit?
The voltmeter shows 12; V
